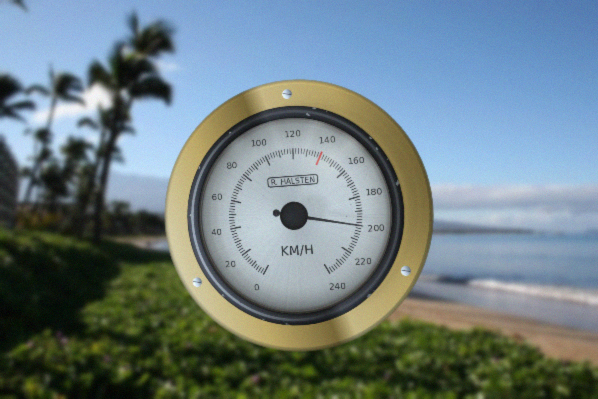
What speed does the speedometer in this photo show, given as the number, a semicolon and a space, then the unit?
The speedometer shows 200; km/h
